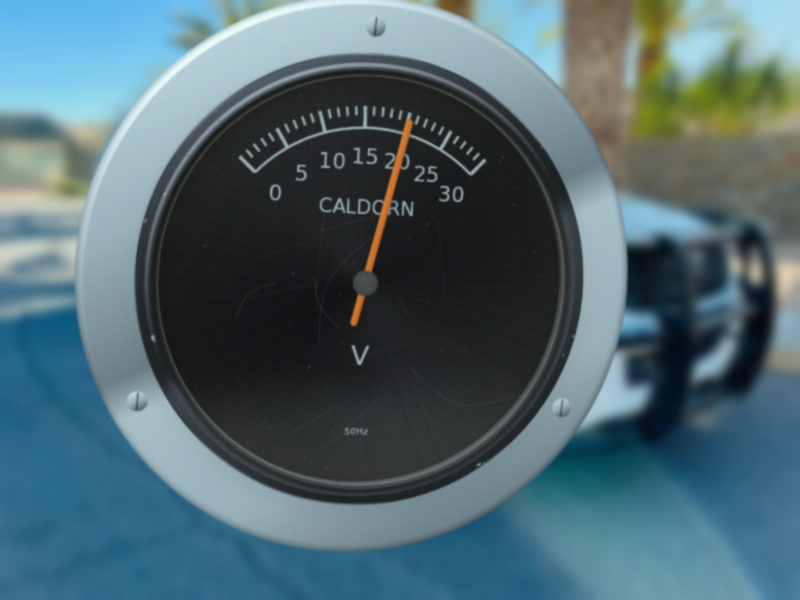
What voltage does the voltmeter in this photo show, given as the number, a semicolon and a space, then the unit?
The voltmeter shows 20; V
